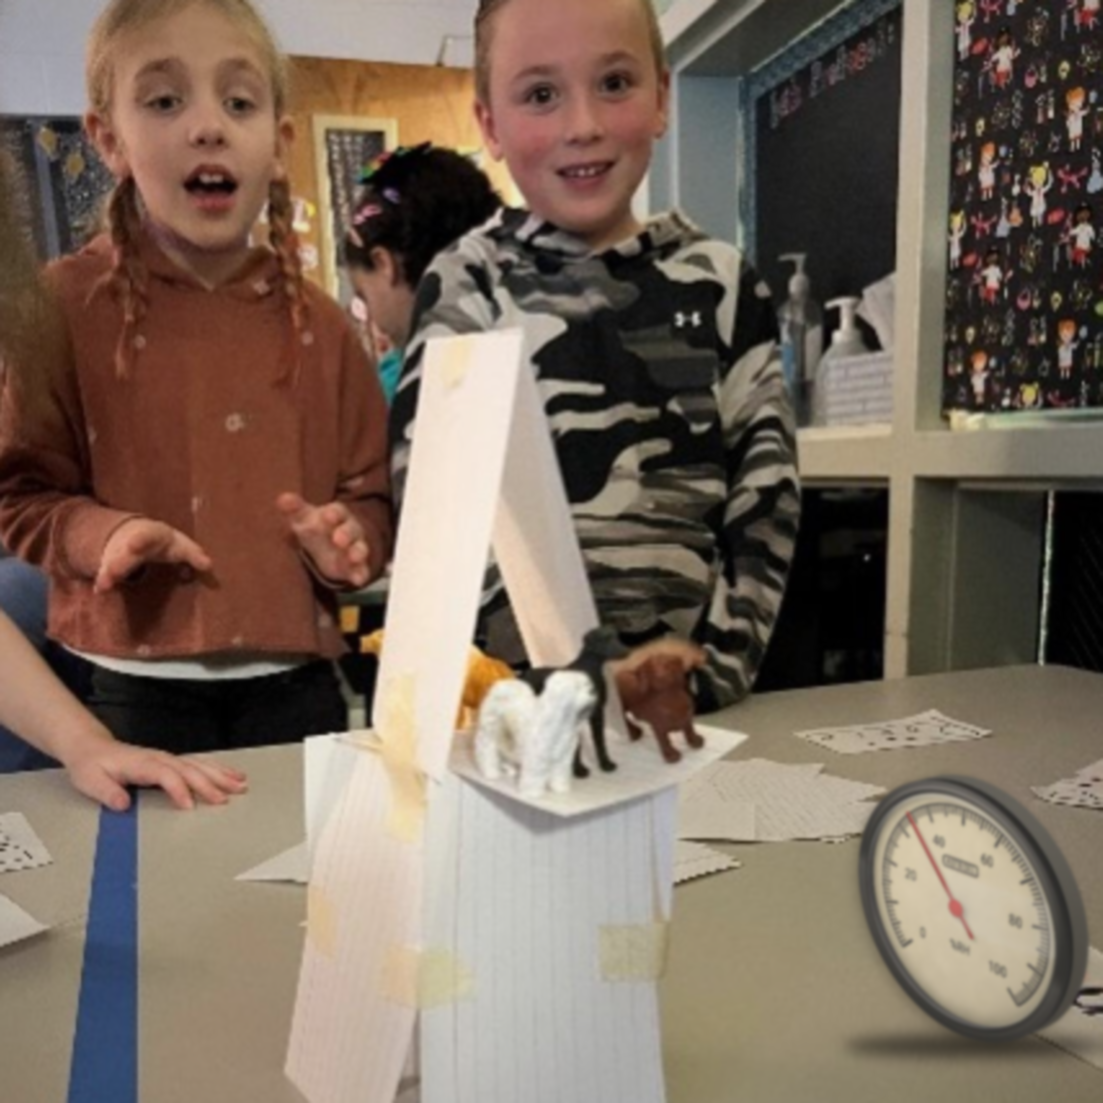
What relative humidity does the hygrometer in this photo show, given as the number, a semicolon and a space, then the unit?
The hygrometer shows 35; %
